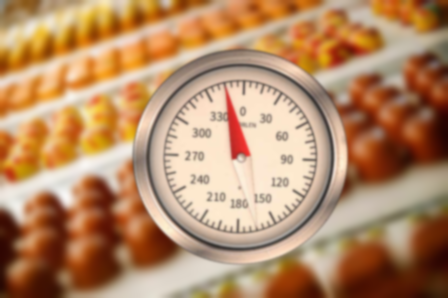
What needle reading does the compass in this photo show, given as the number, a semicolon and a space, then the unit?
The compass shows 345; °
